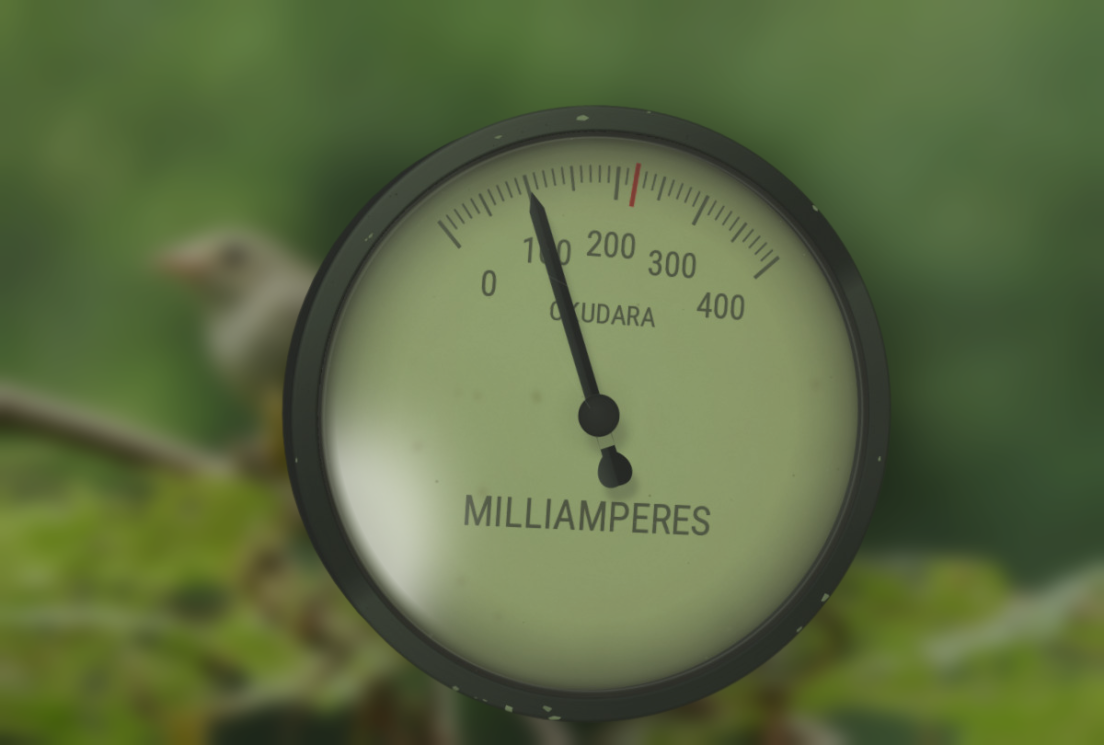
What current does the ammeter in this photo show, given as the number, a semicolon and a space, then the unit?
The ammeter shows 100; mA
